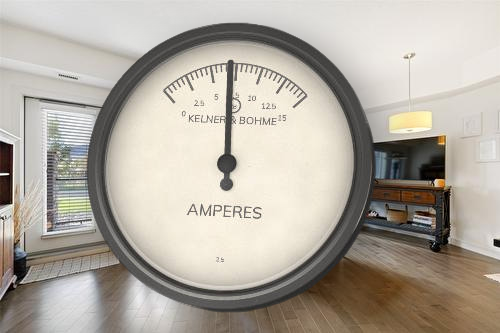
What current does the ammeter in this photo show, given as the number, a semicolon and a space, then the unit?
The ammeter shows 7; A
